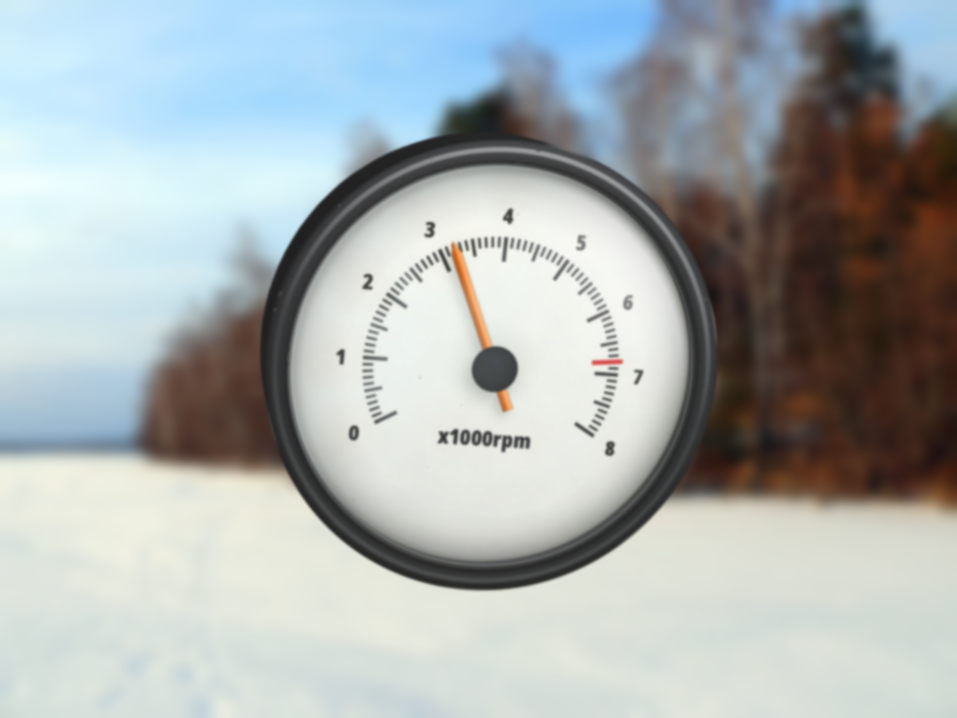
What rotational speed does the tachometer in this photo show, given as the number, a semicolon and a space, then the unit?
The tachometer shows 3200; rpm
